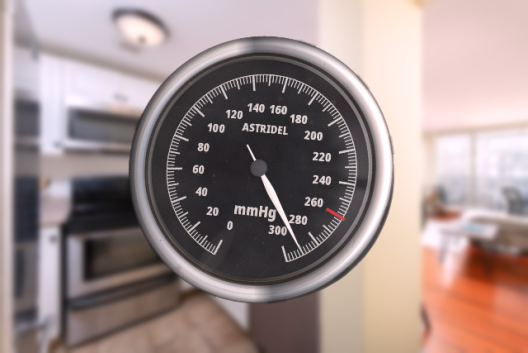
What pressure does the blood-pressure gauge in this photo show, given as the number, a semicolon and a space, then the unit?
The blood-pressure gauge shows 290; mmHg
